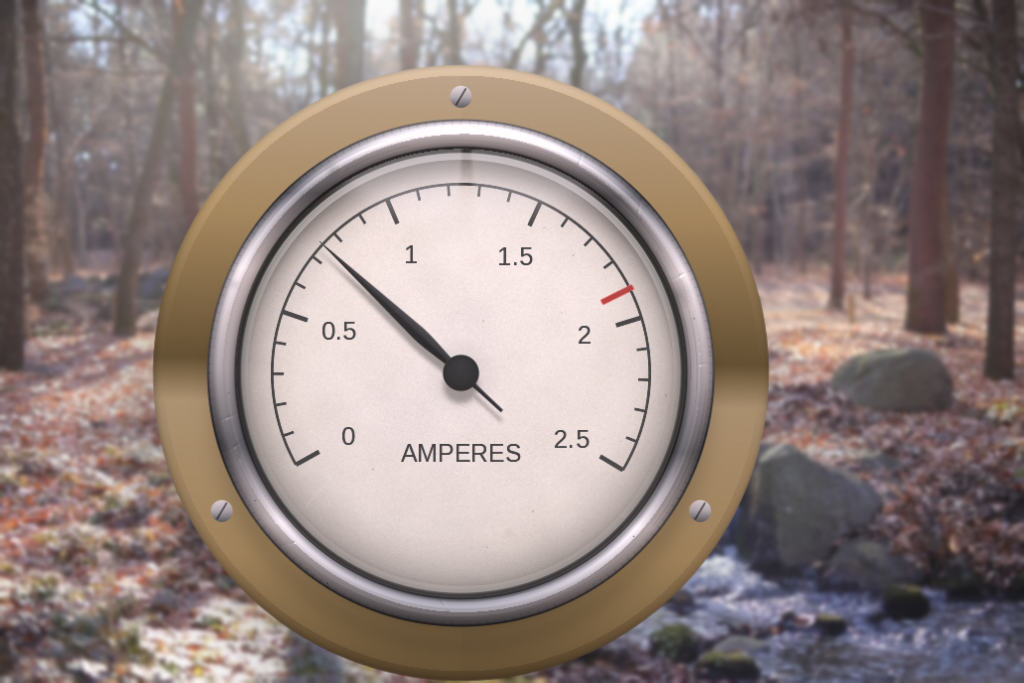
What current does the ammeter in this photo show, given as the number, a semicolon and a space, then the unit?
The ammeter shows 0.75; A
